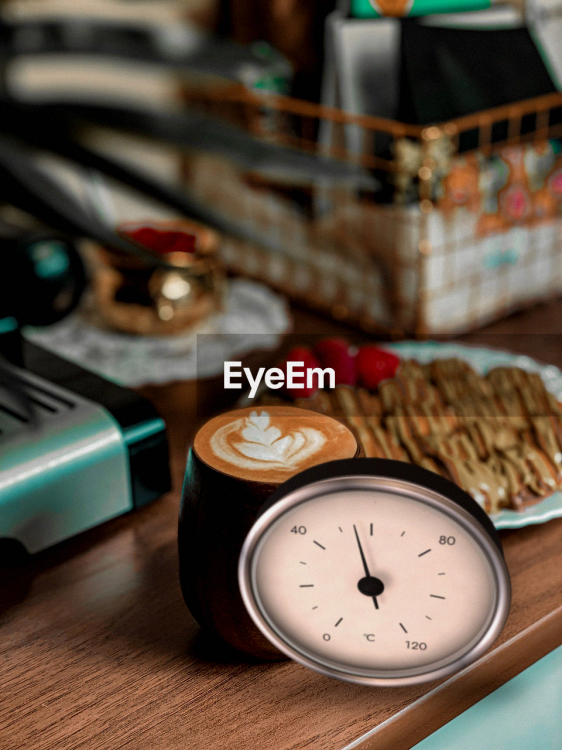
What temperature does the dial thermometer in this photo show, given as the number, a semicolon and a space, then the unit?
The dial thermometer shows 55; °C
